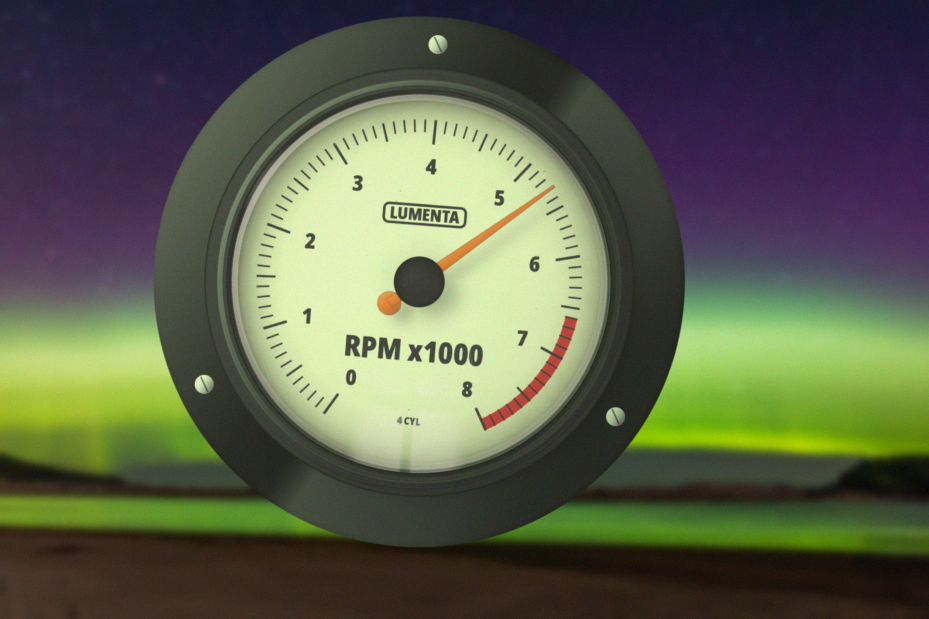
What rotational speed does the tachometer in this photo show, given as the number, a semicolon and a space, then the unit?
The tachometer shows 5300; rpm
